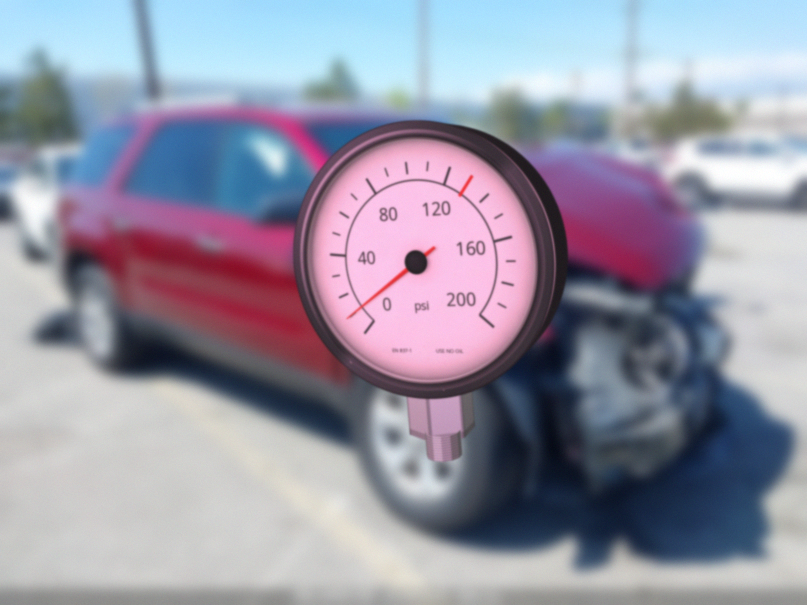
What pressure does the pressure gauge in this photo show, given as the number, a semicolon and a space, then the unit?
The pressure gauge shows 10; psi
